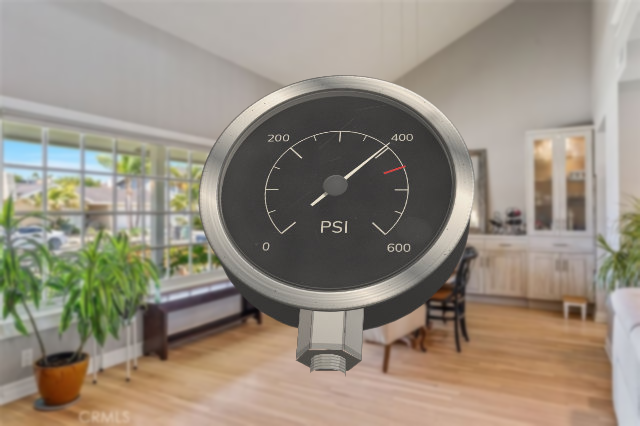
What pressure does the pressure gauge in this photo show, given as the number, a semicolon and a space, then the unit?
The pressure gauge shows 400; psi
